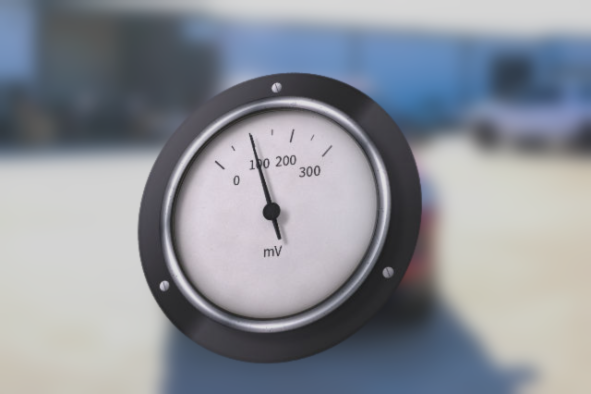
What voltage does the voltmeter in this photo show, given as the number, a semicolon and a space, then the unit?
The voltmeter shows 100; mV
